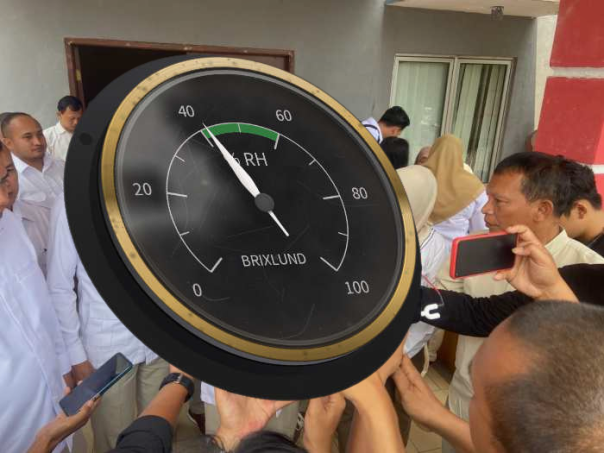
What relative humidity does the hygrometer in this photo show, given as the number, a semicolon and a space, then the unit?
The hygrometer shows 40; %
